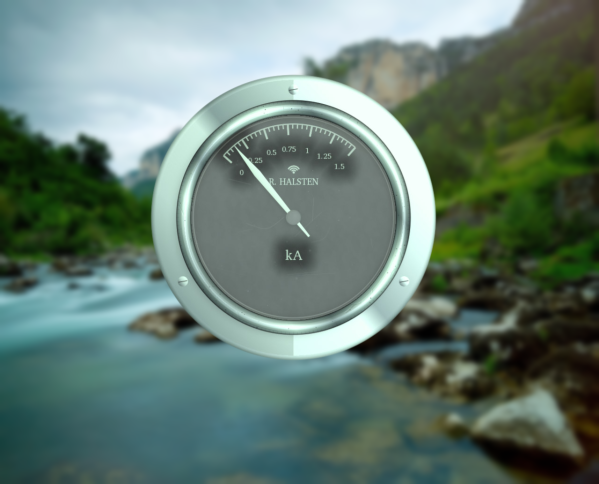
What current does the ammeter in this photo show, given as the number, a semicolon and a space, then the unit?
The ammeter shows 0.15; kA
